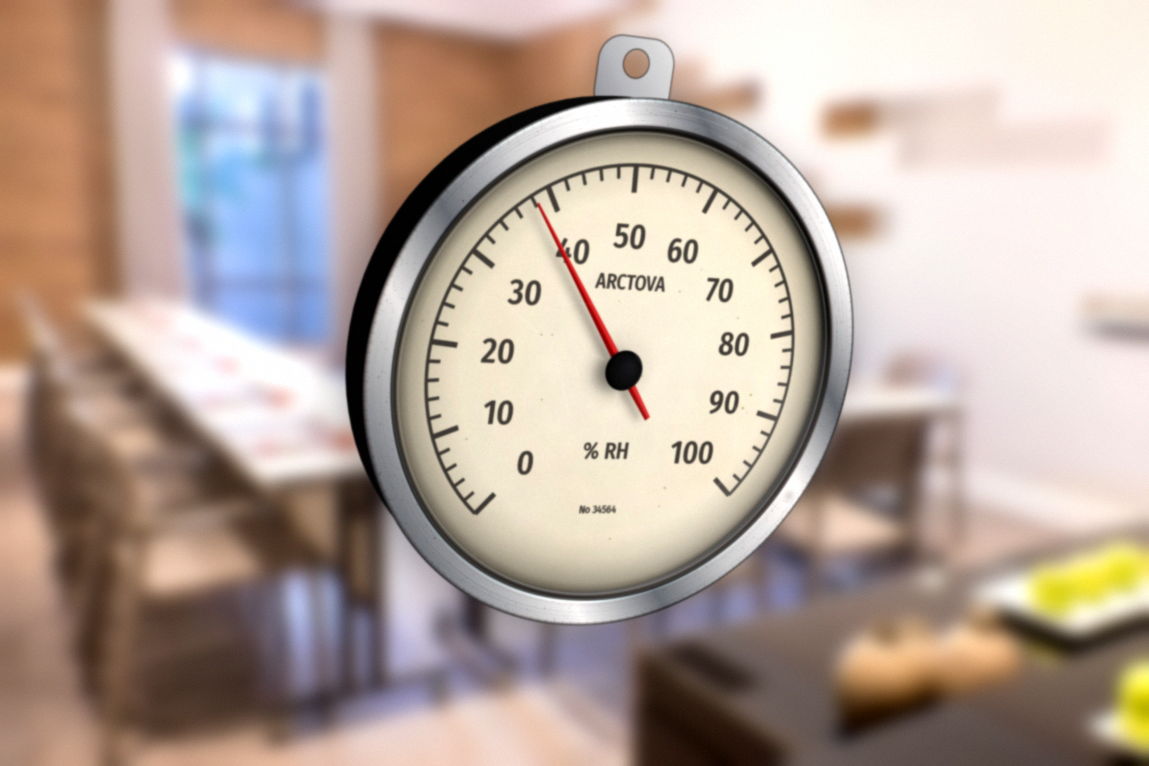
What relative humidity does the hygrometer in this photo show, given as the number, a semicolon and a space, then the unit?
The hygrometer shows 38; %
